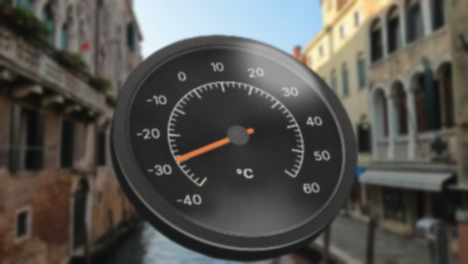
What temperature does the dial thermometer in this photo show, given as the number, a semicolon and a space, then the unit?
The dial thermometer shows -30; °C
